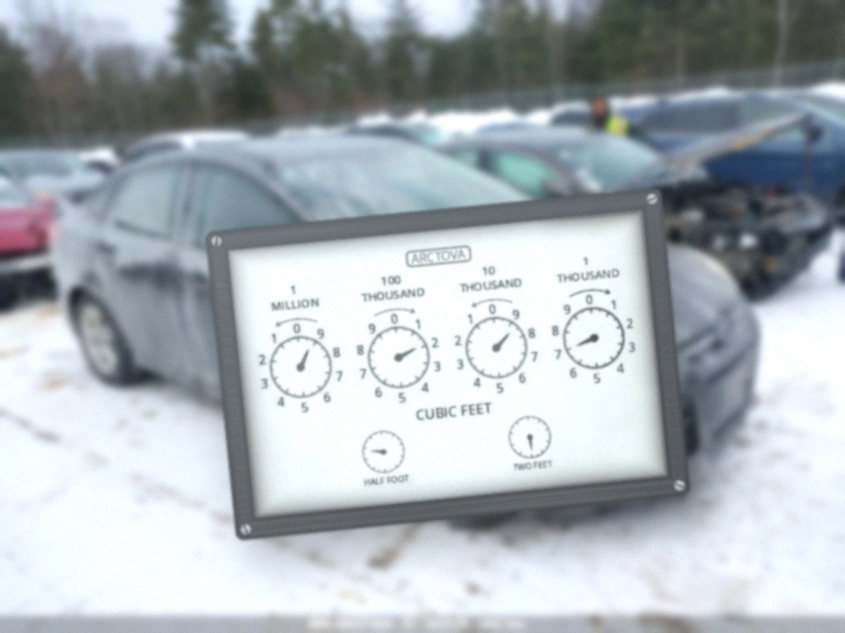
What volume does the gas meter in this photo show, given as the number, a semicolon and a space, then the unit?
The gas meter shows 918700; ft³
